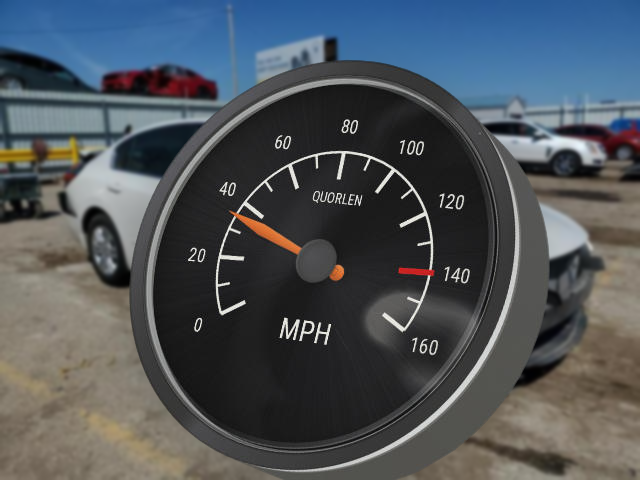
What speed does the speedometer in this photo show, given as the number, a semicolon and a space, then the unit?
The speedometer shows 35; mph
